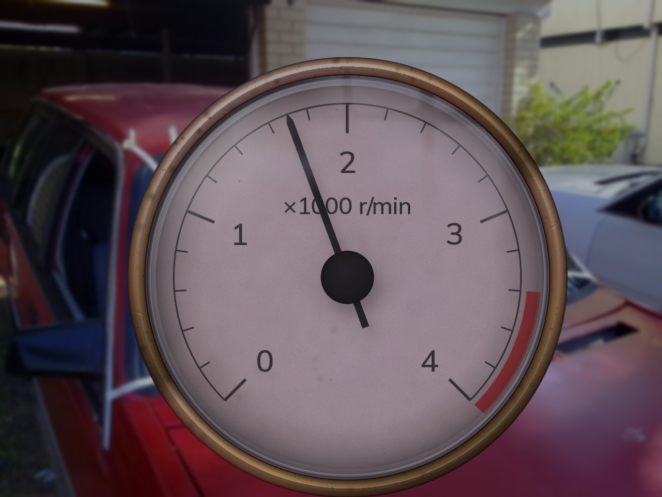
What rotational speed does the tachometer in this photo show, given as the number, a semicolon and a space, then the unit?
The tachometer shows 1700; rpm
